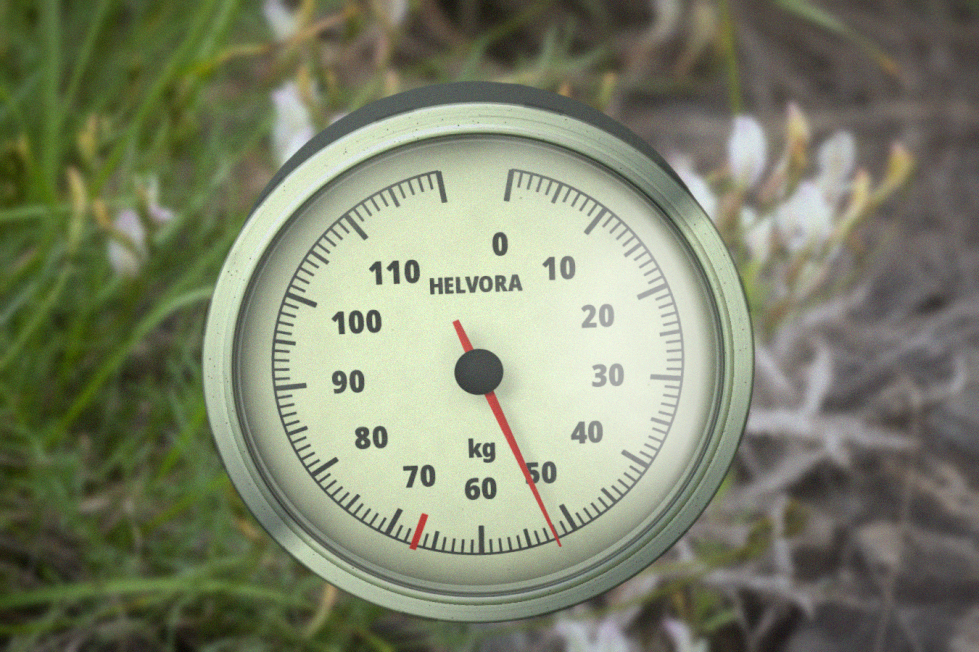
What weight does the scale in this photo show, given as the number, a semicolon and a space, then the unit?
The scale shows 52; kg
